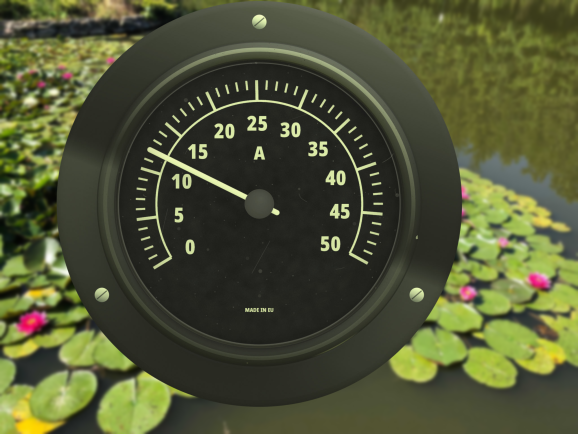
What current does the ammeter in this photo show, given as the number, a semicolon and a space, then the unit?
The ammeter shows 12; A
